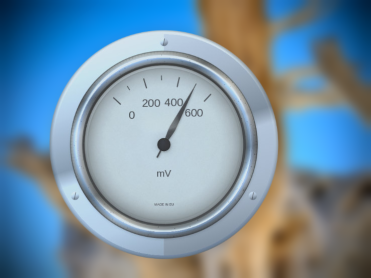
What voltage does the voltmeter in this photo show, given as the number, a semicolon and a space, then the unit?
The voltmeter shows 500; mV
